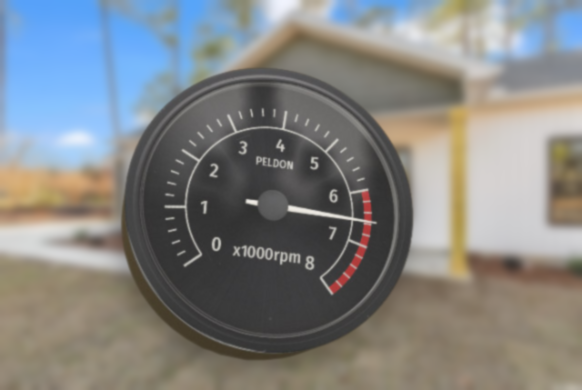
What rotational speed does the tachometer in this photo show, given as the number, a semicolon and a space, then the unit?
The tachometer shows 6600; rpm
